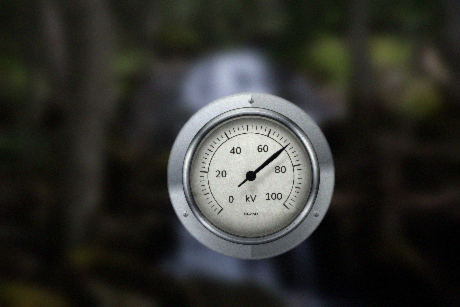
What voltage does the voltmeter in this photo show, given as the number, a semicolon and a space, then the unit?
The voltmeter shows 70; kV
